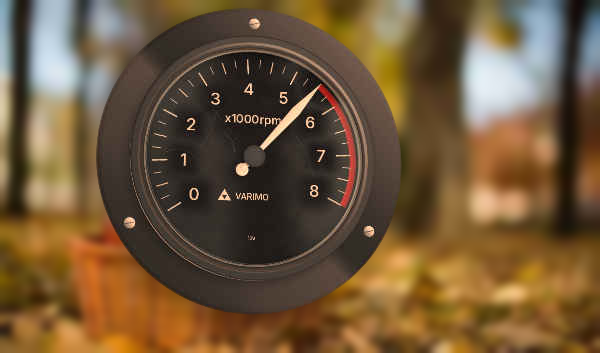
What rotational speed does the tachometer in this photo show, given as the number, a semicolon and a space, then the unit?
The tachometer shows 5500; rpm
